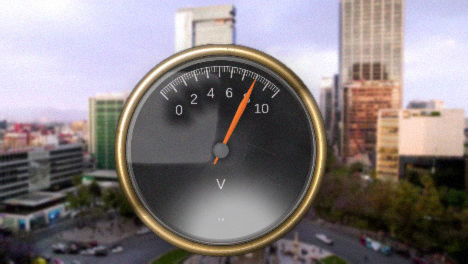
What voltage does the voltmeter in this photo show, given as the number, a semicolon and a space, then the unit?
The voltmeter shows 8; V
